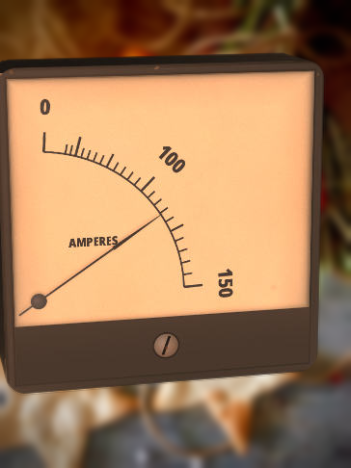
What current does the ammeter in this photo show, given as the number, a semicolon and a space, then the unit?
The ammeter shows 115; A
